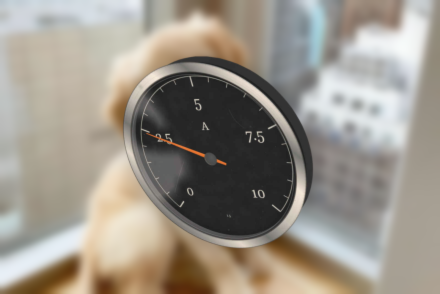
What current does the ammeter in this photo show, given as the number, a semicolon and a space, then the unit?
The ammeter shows 2.5; A
